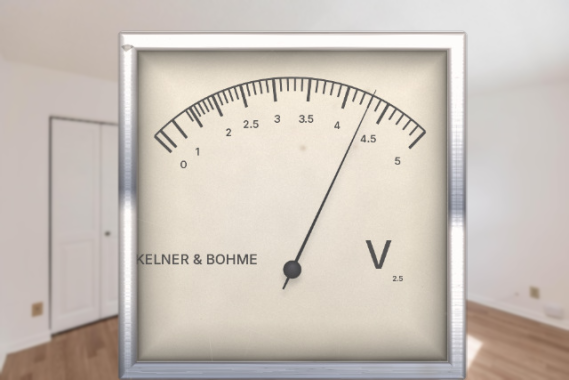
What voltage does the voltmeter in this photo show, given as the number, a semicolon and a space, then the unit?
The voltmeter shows 4.3; V
